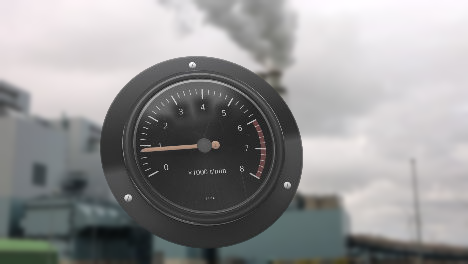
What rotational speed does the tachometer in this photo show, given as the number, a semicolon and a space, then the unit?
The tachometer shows 800; rpm
